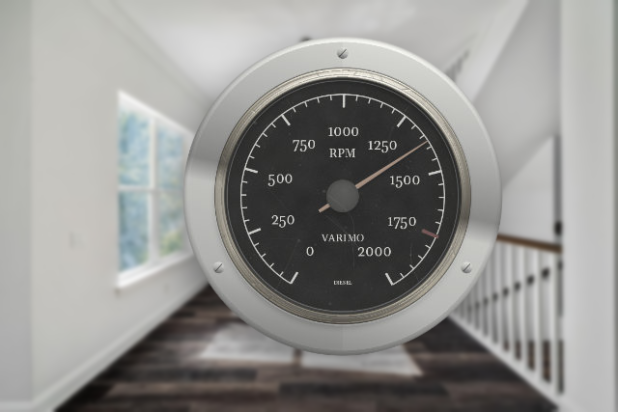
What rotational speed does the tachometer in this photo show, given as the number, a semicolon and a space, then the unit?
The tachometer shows 1375; rpm
